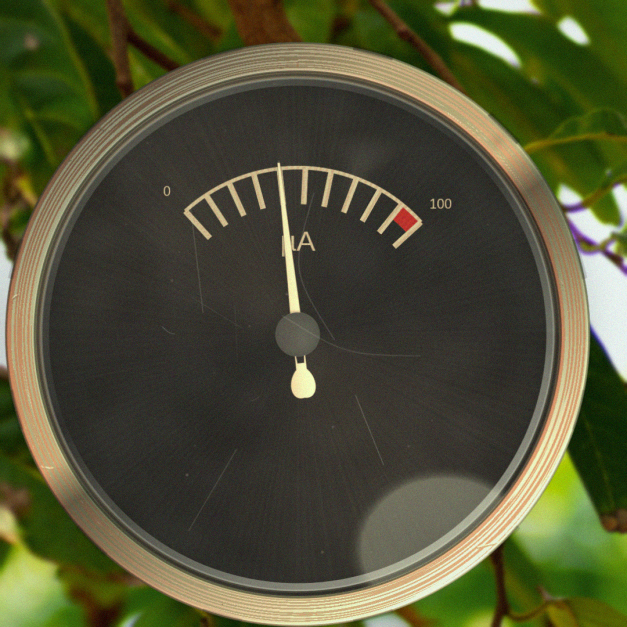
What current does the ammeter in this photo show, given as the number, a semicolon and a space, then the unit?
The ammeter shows 40; µA
